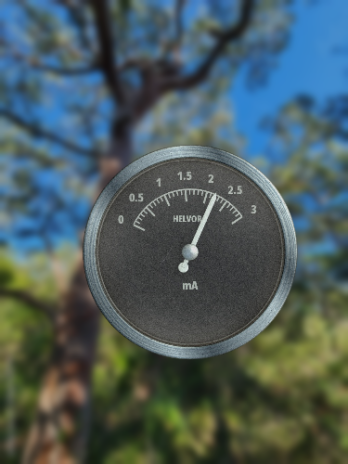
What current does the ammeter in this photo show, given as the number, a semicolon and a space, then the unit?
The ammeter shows 2.2; mA
